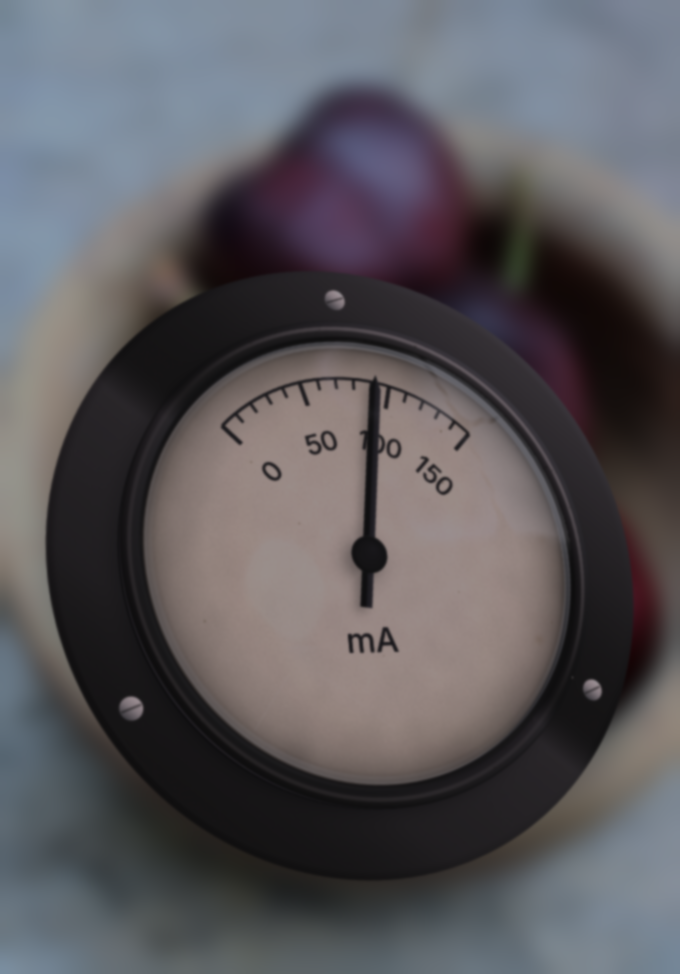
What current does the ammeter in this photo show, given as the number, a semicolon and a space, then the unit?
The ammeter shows 90; mA
